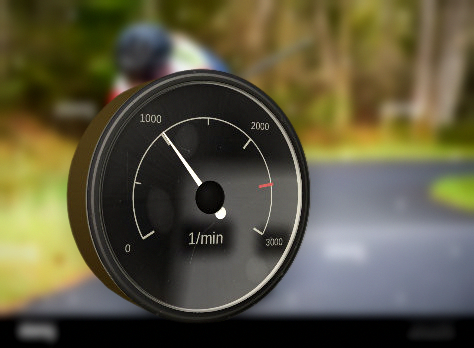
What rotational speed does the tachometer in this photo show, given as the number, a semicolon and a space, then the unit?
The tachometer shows 1000; rpm
